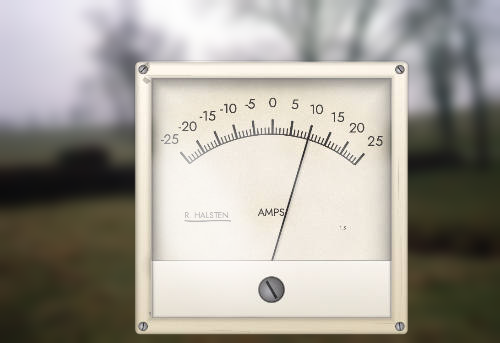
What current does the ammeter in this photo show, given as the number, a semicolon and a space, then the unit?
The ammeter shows 10; A
